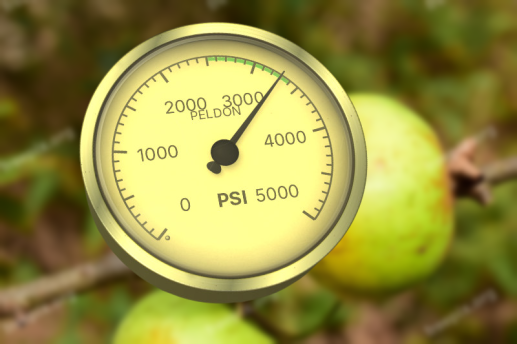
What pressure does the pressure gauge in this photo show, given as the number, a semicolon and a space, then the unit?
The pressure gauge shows 3300; psi
